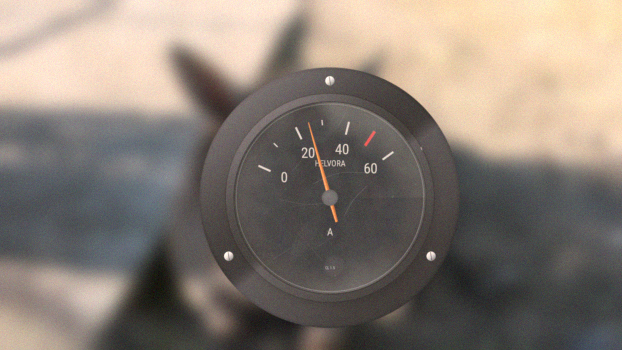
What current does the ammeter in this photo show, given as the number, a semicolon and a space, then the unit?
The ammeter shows 25; A
